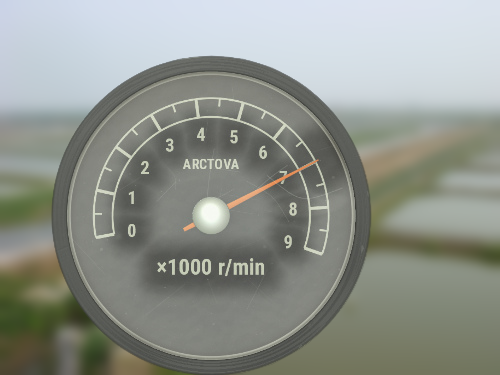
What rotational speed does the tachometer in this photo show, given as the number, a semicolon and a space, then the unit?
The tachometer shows 7000; rpm
